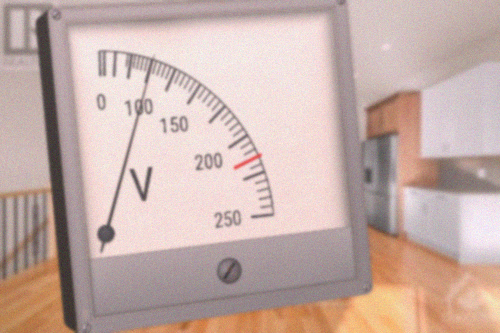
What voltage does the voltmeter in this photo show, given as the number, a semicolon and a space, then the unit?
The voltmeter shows 100; V
